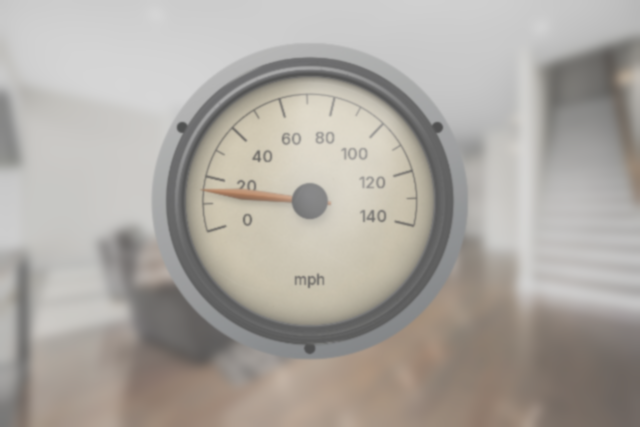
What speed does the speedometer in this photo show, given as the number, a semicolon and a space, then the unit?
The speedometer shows 15; mph
